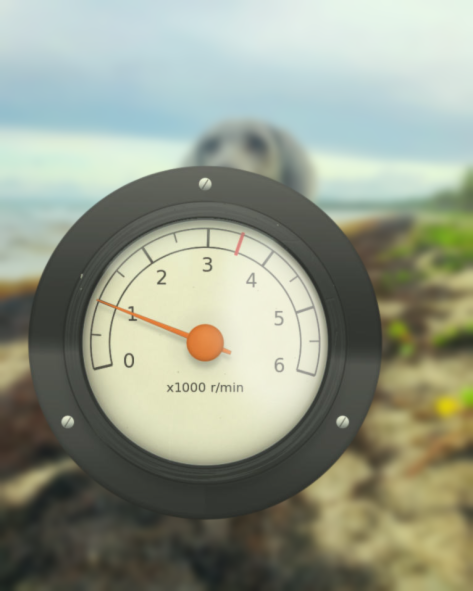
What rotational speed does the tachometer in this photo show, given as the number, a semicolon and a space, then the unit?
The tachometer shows 1000; rpm
